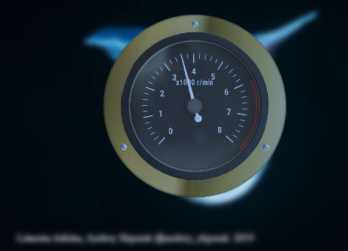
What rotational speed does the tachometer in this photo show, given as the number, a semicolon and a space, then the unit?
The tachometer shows 3600; rpm
